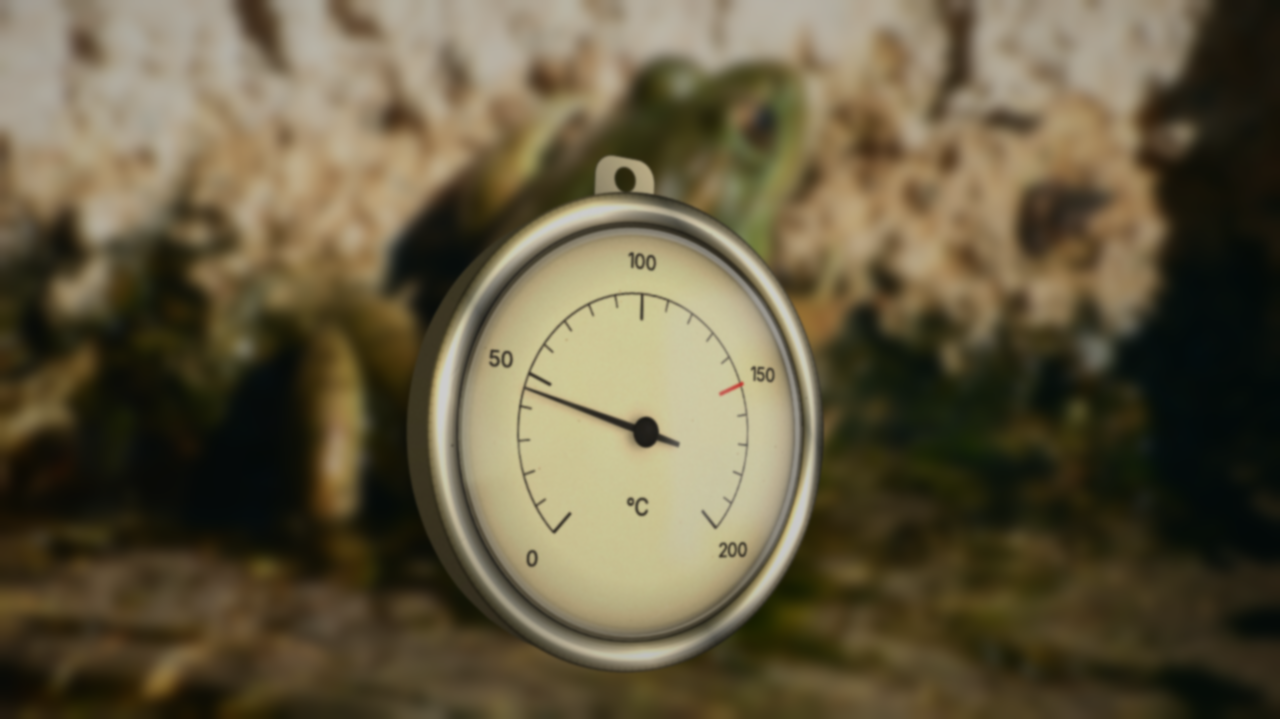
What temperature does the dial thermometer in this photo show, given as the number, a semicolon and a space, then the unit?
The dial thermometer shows 45; °C
